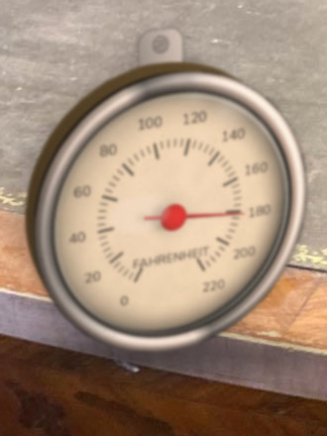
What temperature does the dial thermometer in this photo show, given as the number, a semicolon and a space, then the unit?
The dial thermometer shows 180; °F
